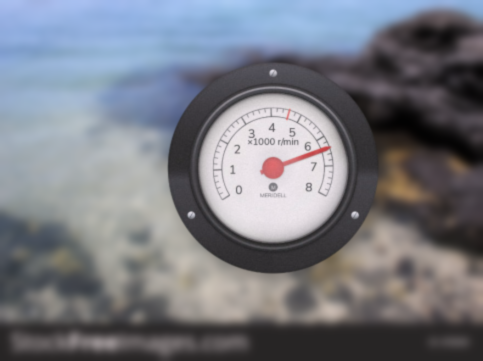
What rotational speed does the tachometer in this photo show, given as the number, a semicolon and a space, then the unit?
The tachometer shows 6400; rpm
